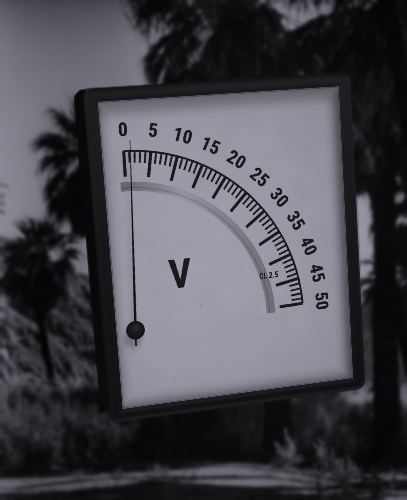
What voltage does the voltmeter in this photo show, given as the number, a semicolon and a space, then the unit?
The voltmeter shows 1; V
